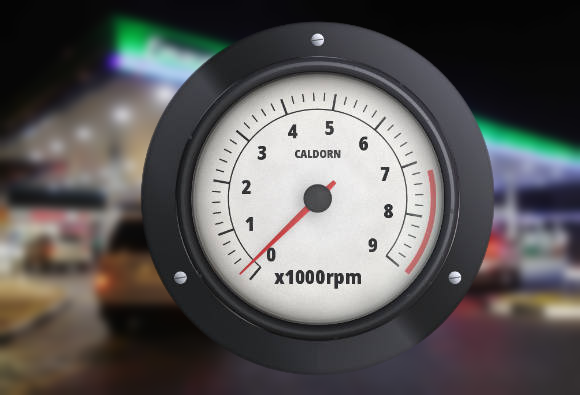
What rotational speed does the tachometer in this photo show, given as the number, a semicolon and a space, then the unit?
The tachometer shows 200; rpm
